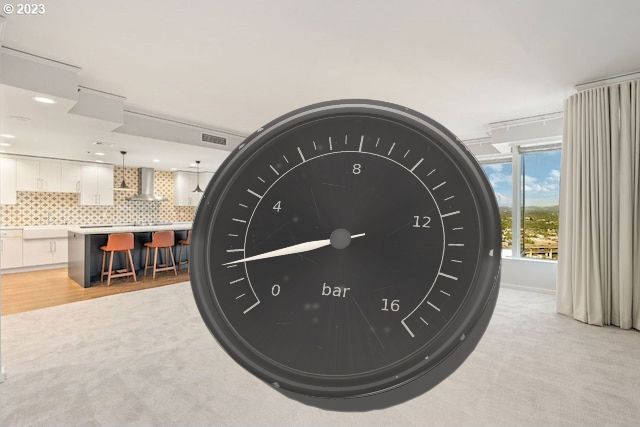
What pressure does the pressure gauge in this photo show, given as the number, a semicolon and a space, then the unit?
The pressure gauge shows 1.5; bar
